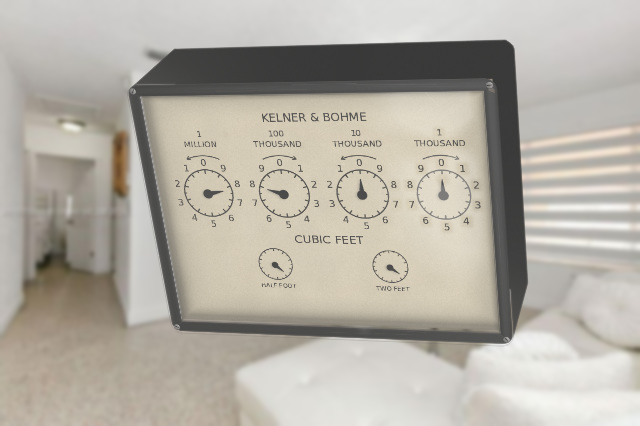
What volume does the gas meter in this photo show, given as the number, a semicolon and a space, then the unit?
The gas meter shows 780000; ft³
